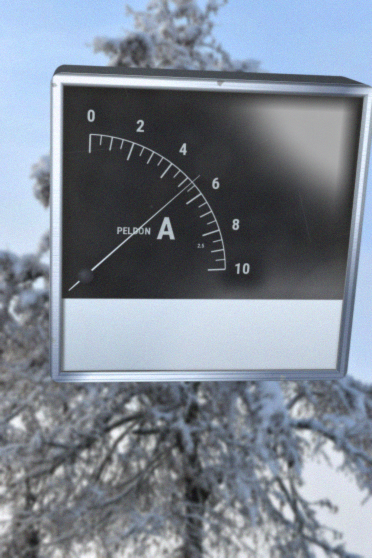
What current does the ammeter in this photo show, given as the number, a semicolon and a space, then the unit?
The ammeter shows 5.25; A
